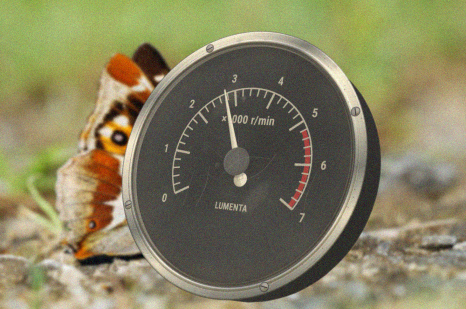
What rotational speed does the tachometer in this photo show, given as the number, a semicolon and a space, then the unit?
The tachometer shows 2800; rpm
